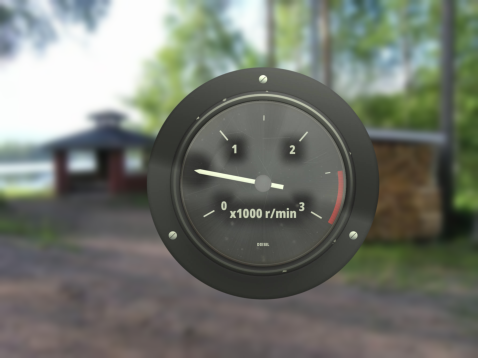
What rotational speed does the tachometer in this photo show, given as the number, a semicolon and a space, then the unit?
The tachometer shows 500; rpm
